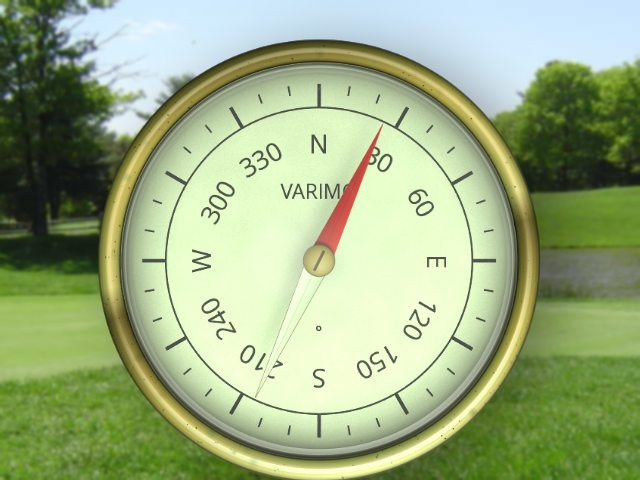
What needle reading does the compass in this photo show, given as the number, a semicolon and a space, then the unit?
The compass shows 25; °
